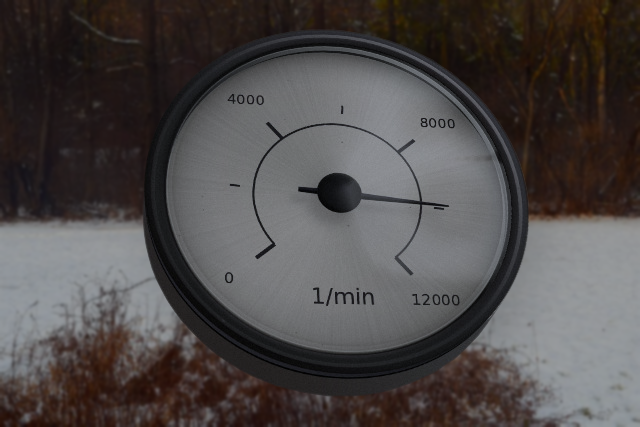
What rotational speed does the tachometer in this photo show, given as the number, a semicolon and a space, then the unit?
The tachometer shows 10000; rpm
